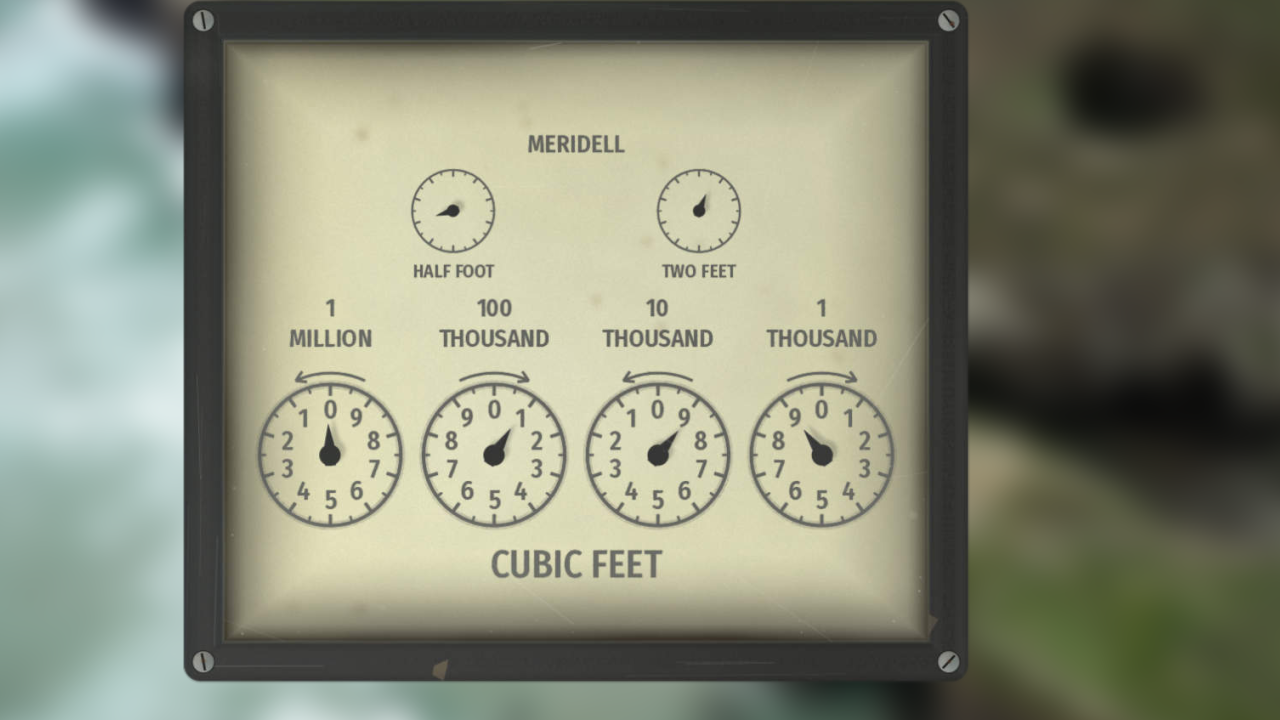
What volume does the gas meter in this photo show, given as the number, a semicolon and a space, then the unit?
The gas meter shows 8900; ft³
